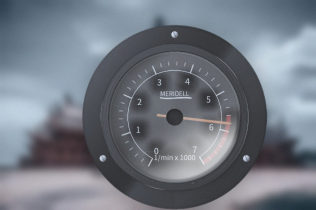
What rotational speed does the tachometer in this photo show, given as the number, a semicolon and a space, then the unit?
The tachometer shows 5800; rpm
